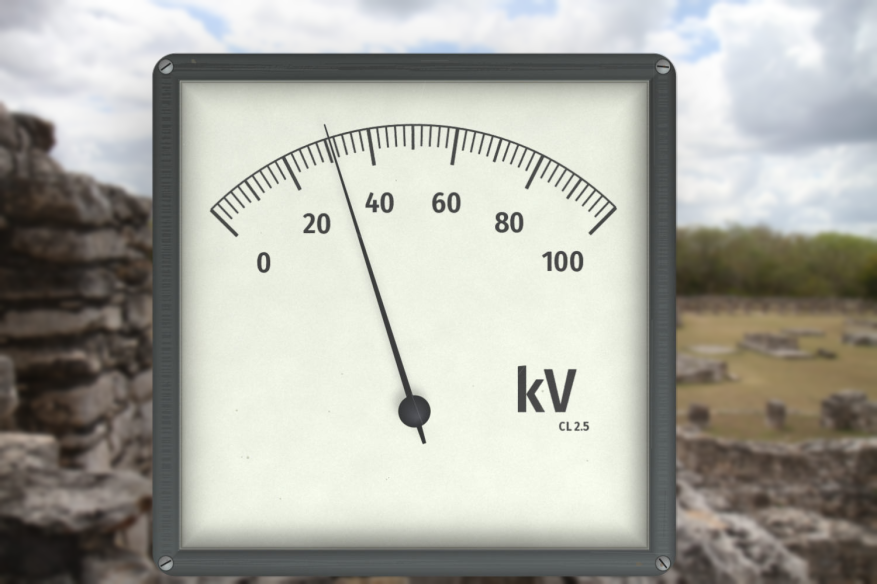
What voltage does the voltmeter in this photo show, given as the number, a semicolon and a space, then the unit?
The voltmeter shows 31; kV
